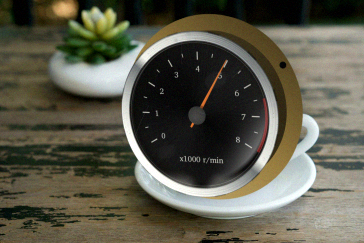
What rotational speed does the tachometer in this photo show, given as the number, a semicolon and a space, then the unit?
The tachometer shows 5000; rpm
